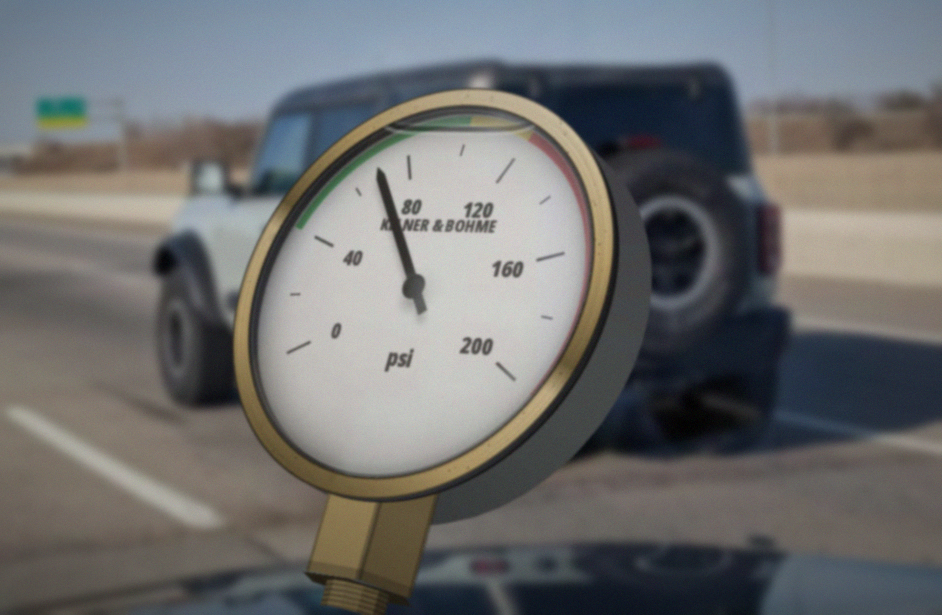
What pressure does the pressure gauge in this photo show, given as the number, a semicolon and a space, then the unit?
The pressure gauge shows 70; psi
